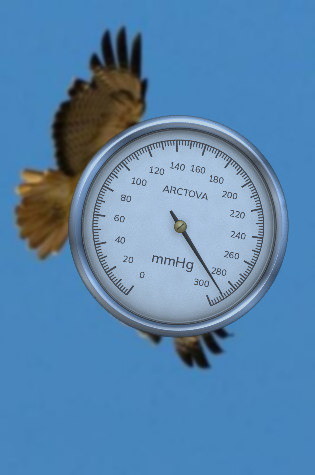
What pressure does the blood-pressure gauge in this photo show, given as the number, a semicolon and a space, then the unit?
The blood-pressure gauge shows 290; mmHg
